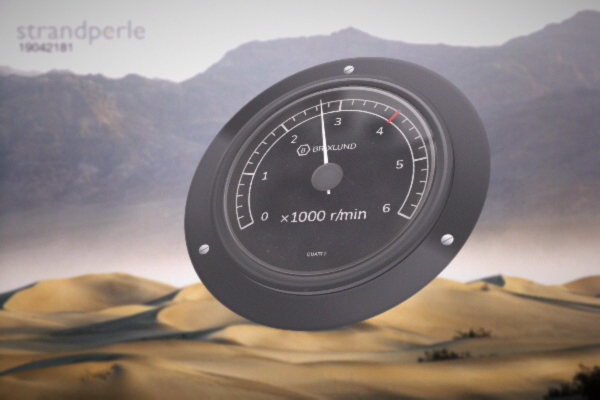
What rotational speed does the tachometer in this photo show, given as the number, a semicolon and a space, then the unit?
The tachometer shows 2700; rpm
